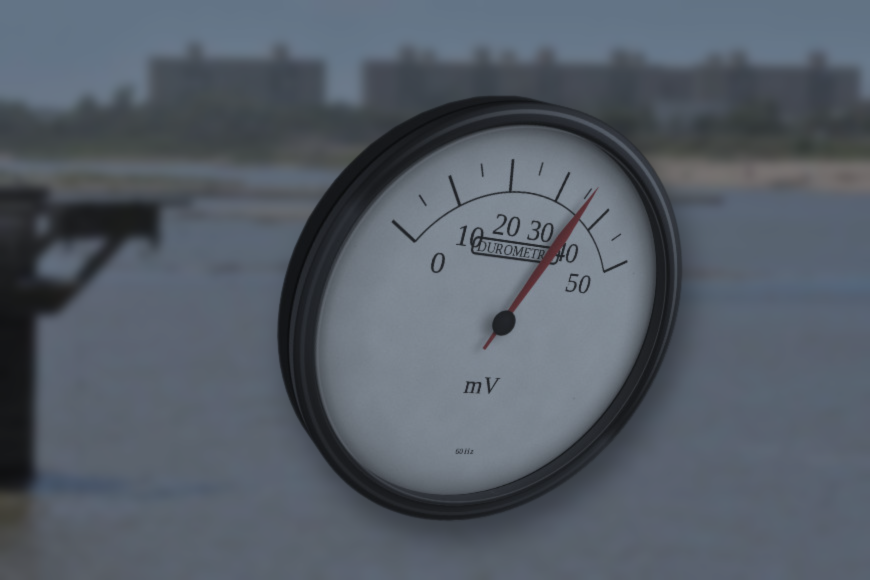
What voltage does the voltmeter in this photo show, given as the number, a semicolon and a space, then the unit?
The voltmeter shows 35; mV
